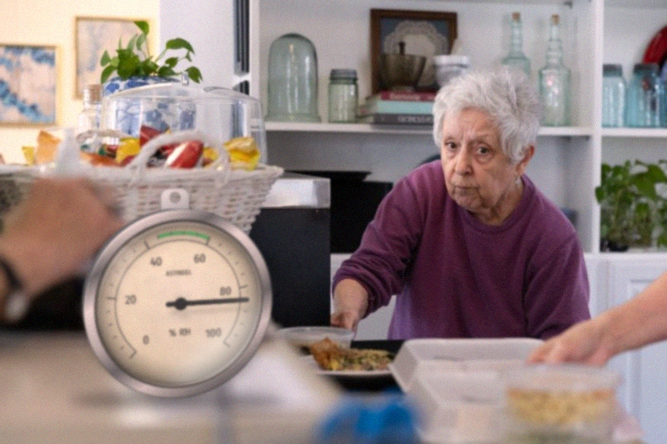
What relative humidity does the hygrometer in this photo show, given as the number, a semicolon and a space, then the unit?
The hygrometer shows 84; %
